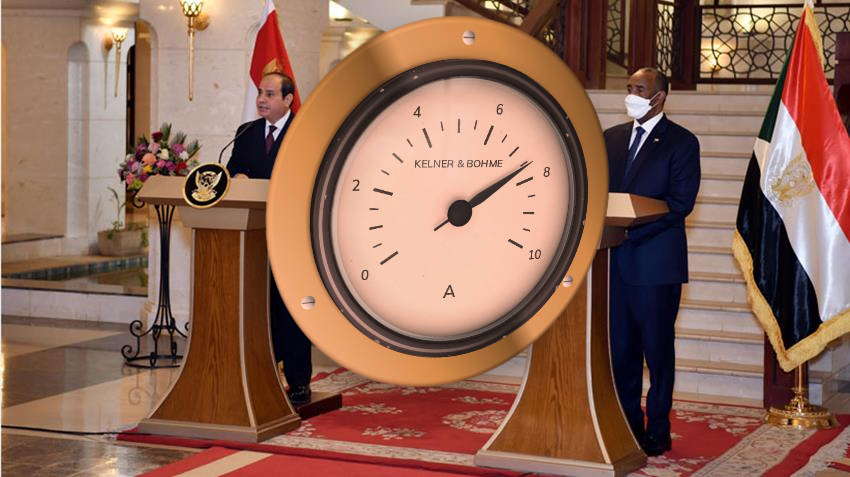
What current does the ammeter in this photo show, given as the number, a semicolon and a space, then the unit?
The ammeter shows 7.5; A
